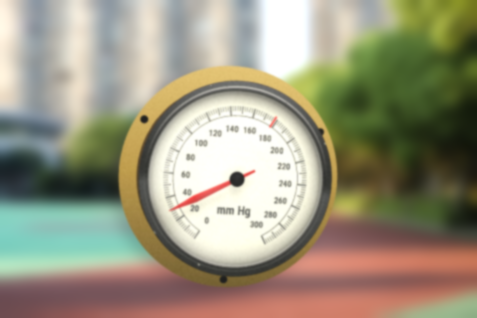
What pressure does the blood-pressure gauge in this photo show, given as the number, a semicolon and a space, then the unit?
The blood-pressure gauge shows 30; mmHg
